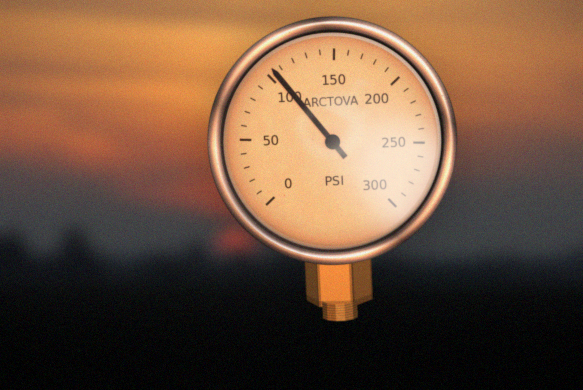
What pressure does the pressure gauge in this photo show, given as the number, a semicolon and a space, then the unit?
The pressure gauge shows 105; psi
